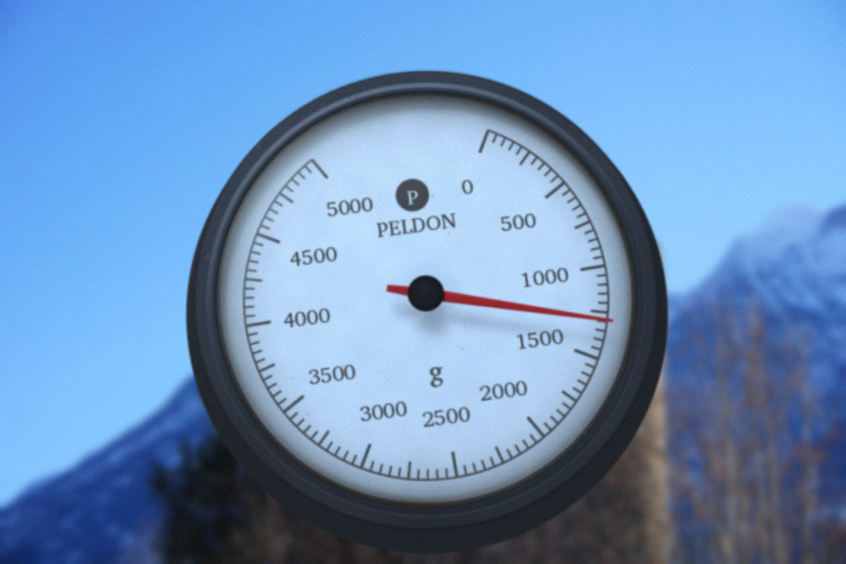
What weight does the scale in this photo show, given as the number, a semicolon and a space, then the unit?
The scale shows 1300; g
